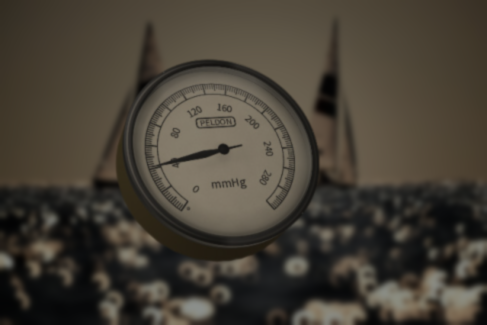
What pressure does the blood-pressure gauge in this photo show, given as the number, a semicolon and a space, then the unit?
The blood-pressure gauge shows 40; mmHg
